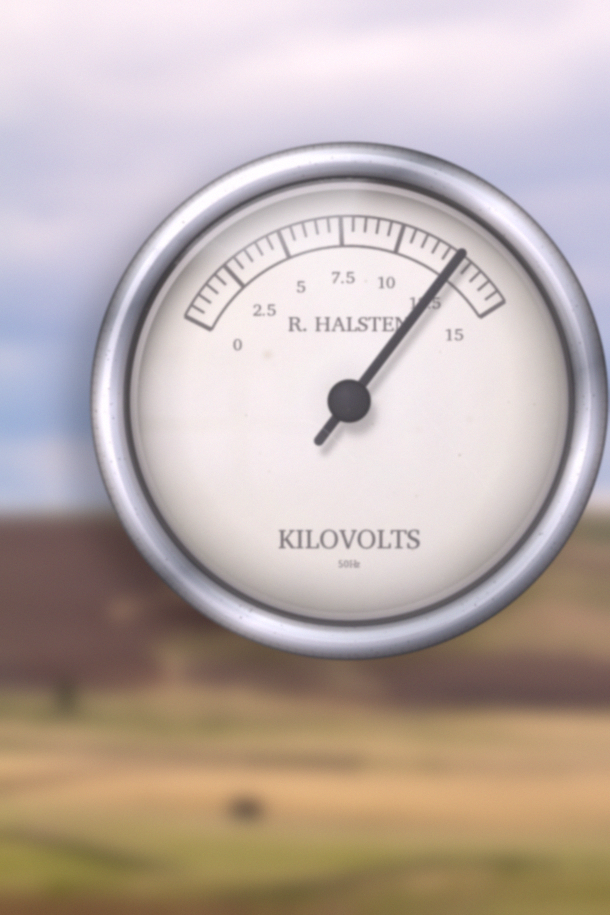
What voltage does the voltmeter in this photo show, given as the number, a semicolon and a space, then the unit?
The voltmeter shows 12.5; kV
